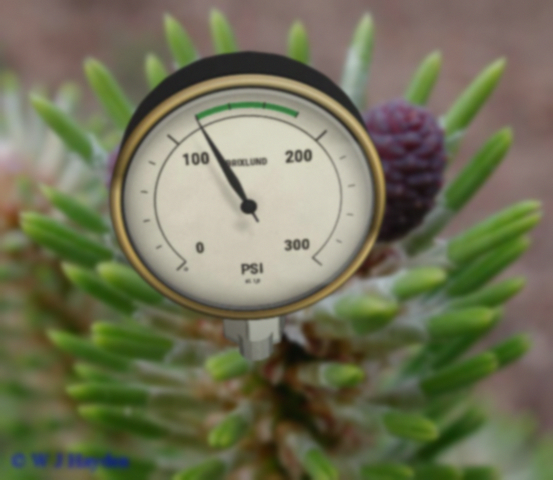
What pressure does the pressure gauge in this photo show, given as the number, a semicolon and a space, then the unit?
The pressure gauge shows 120; psi
